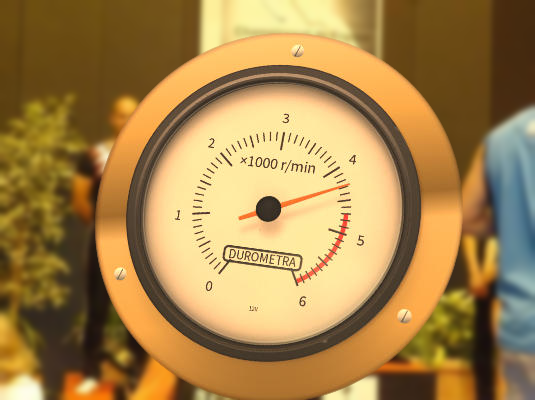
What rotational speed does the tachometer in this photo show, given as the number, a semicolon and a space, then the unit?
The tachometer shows 4300; rpm
